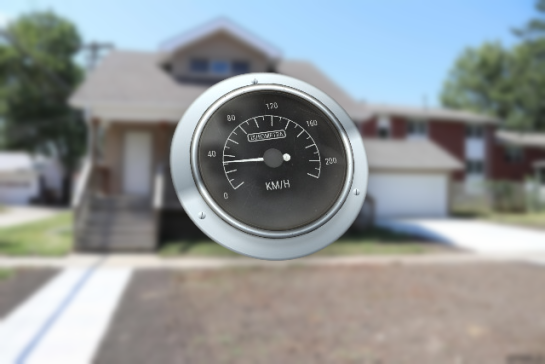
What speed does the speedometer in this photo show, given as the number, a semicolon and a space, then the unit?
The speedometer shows 30; km/h
